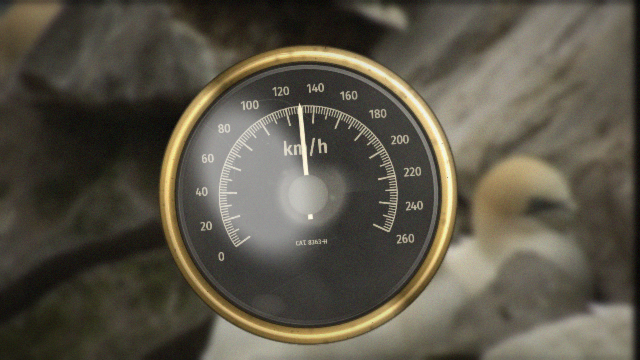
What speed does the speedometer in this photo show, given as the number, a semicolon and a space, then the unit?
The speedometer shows 130; km/h
